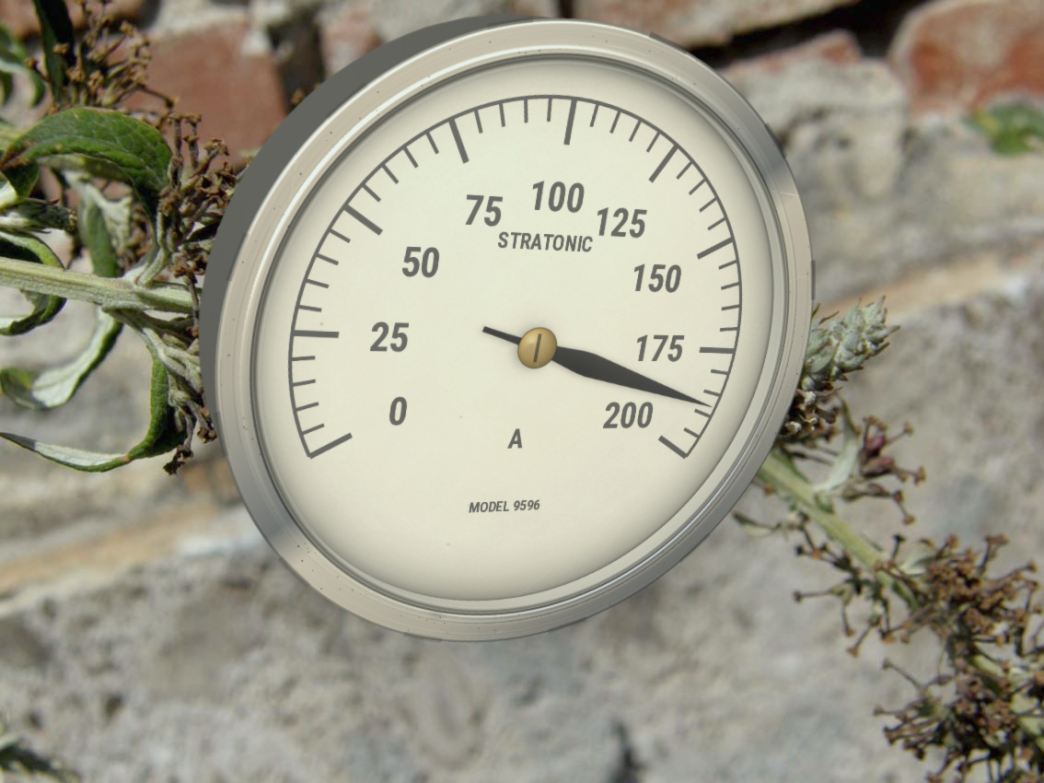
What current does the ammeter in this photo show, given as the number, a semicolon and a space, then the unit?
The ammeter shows 187.5; A
